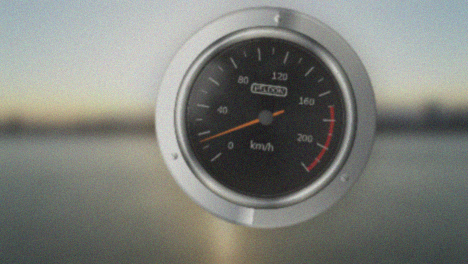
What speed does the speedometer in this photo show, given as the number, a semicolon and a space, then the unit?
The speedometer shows 15; km/h
